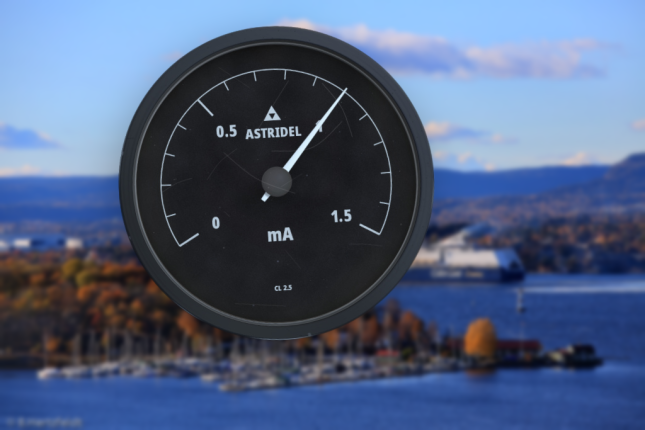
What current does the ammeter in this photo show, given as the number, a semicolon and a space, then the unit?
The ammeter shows 1; mA
